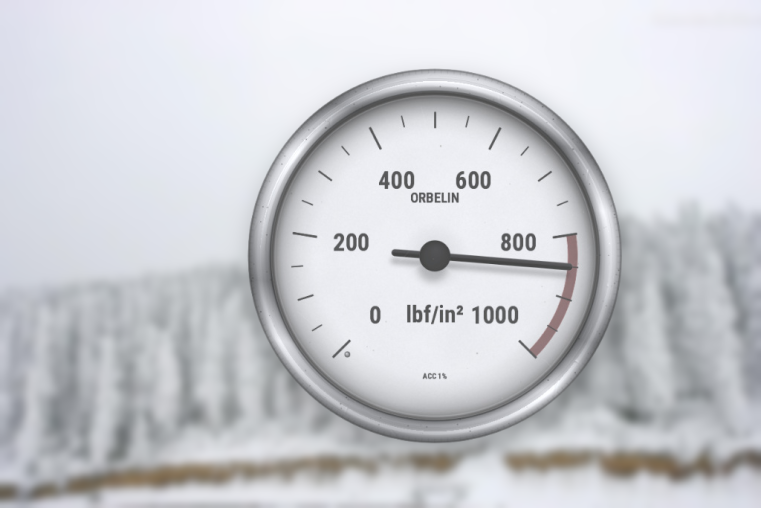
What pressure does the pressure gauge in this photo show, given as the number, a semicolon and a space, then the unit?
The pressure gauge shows 850; psi
